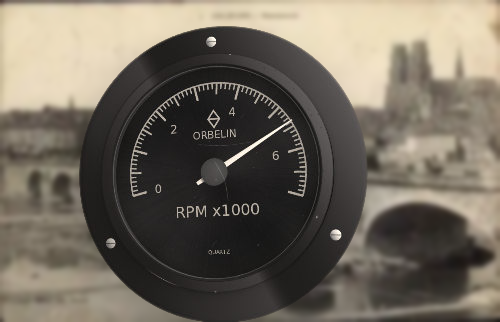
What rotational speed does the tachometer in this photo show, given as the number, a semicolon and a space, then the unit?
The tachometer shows 5400; rpm
